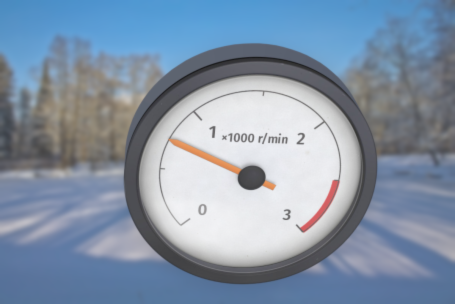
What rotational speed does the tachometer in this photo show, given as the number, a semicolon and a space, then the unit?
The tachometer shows 750; rpm
